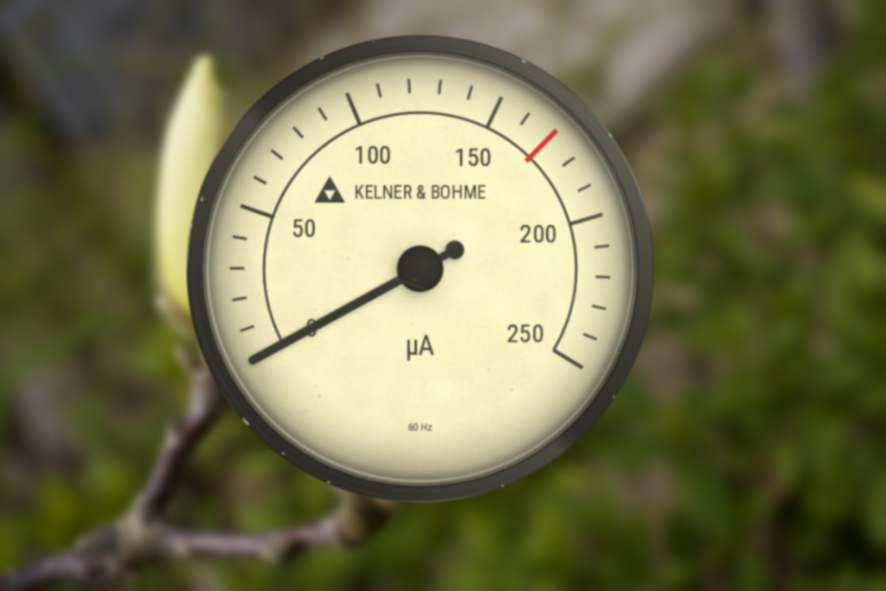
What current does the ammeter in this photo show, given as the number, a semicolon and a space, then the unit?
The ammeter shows 0; µA
